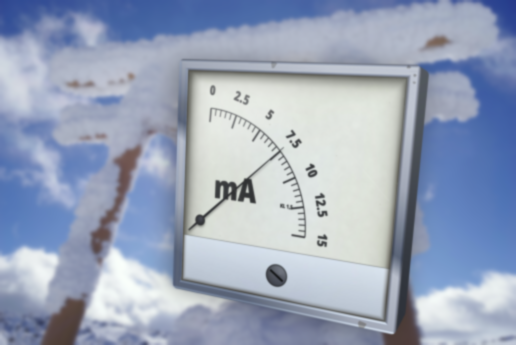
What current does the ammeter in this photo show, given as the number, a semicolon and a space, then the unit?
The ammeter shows 7.5; mA
